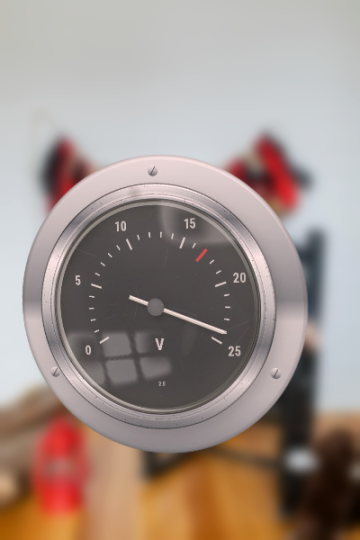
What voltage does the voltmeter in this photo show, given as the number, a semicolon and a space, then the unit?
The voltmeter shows 24; V
